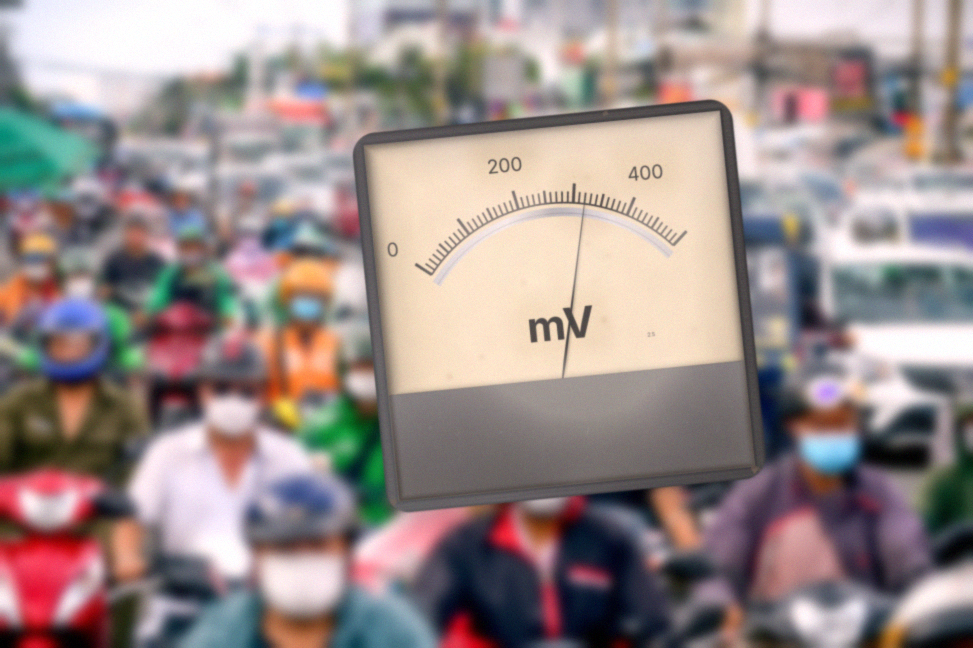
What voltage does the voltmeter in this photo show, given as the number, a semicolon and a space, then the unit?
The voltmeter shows 320; mV
